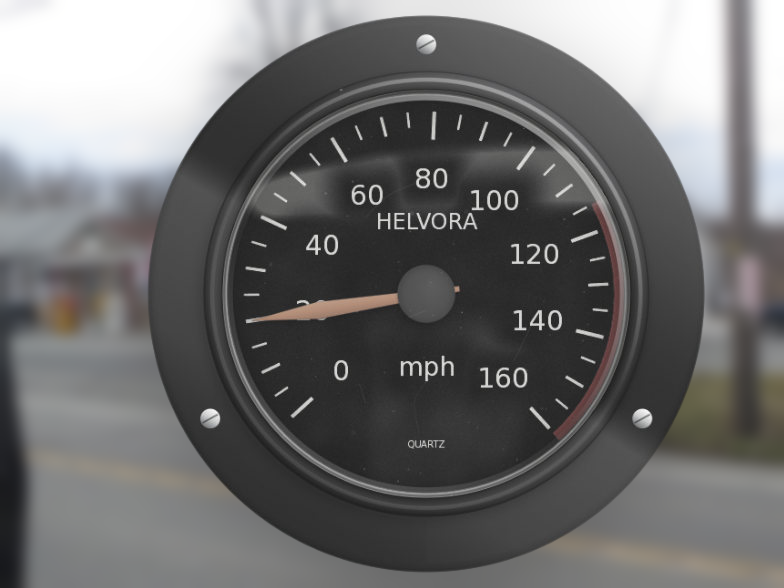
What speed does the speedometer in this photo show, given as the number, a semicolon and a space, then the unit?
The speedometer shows 20; mph
